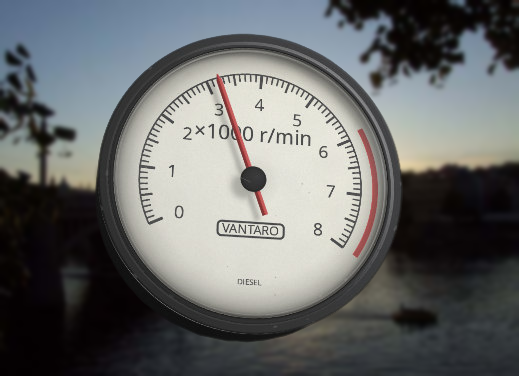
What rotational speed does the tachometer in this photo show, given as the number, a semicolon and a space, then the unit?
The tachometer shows 3200; rpm
